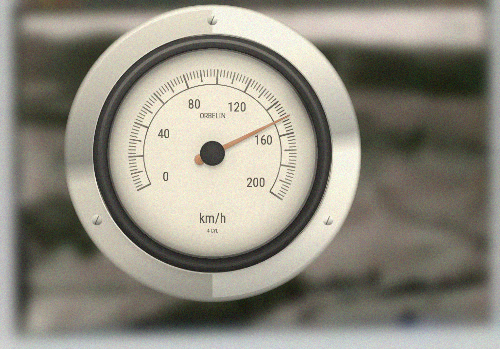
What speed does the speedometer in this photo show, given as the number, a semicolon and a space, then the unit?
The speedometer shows 150; km/h
